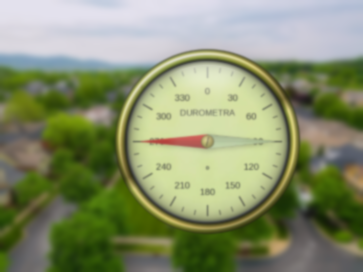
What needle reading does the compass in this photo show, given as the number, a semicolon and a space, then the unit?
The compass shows 270; °
